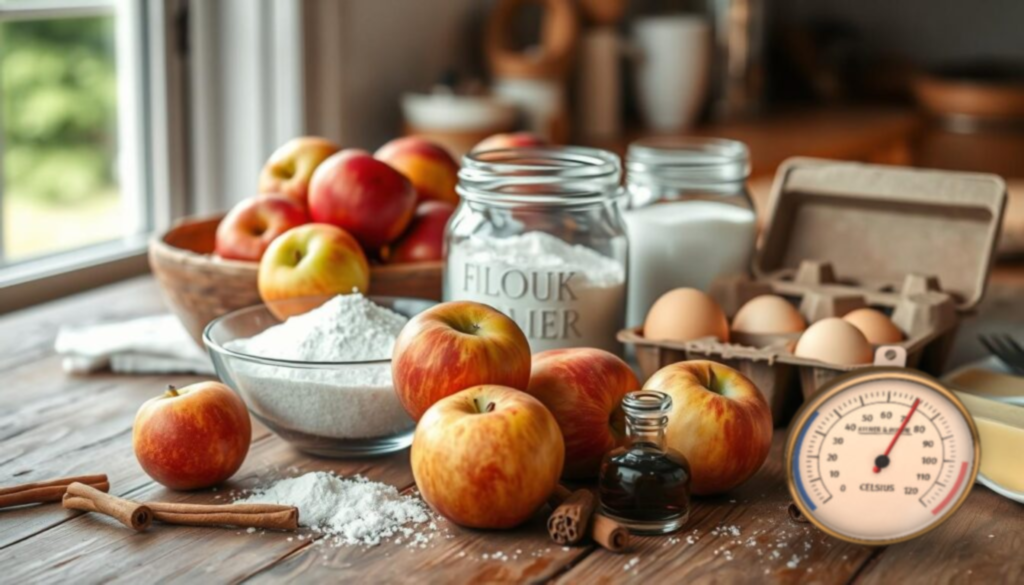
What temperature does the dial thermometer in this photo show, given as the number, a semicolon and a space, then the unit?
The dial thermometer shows 70; °C
